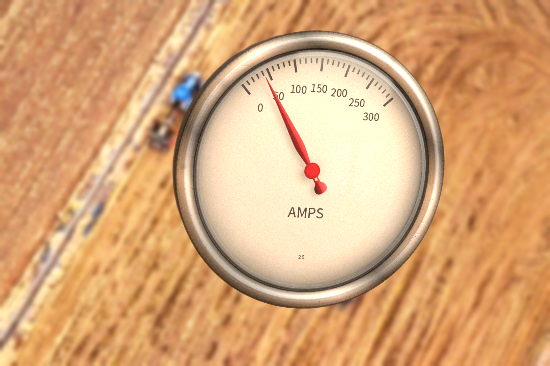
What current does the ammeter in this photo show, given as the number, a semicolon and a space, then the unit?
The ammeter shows 40; A
